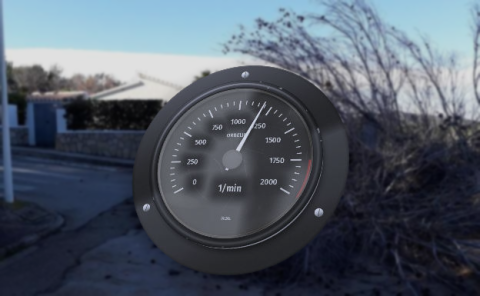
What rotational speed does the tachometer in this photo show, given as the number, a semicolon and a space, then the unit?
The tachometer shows 1200; rpm
